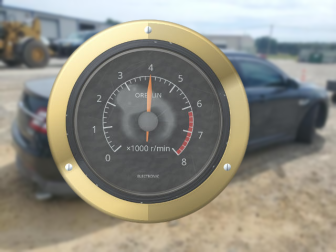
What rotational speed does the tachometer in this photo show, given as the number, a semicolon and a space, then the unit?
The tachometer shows 4000; rpm
